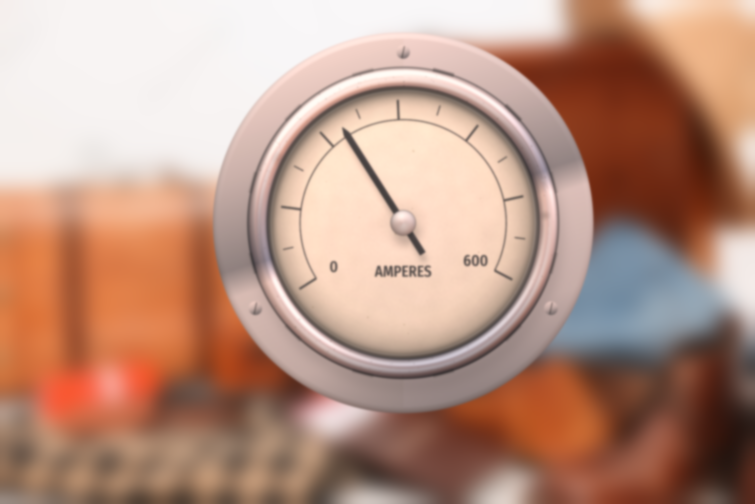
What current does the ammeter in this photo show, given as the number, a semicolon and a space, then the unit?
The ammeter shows 225; A
